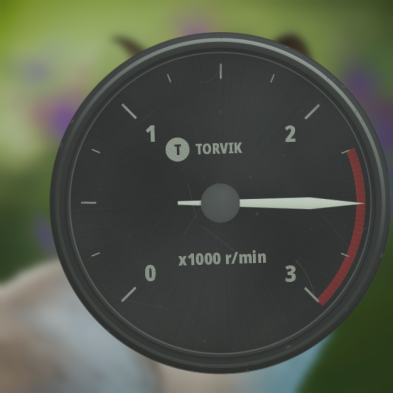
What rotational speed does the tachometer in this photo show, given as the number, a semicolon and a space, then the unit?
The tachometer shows 2500; rpm
